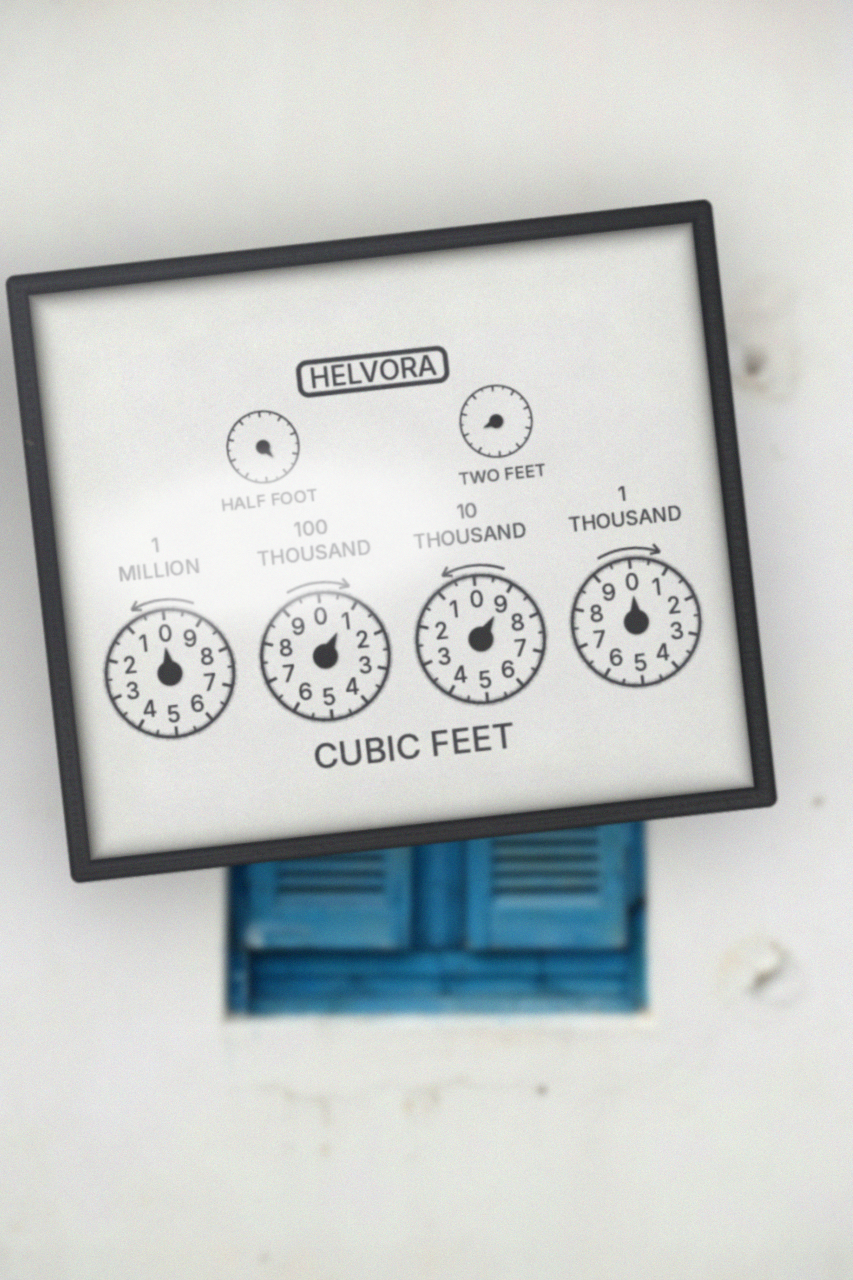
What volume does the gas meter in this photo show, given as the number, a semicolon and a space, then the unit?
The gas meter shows 9000; ft³
